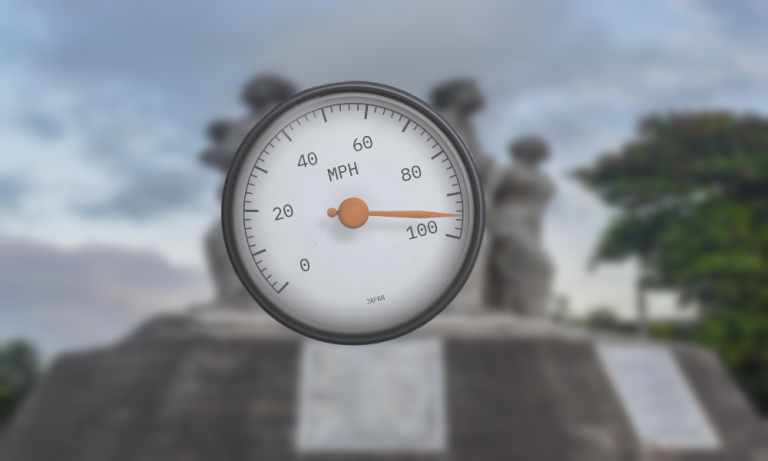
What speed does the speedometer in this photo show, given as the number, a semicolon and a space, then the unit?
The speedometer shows 95; mph
